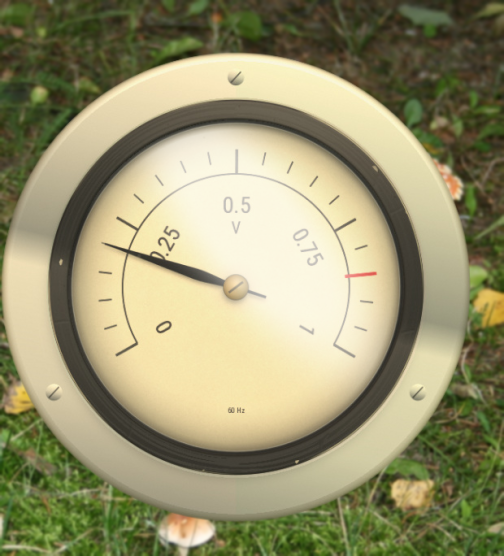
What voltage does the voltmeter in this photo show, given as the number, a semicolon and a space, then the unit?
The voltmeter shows 0.2; V
